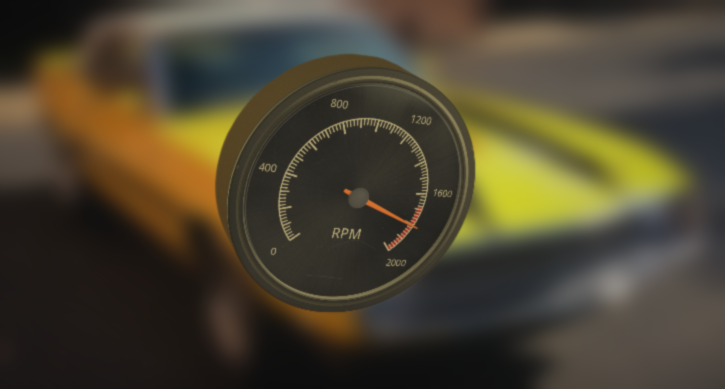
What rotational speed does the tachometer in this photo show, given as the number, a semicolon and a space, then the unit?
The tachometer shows 1800; rpm
